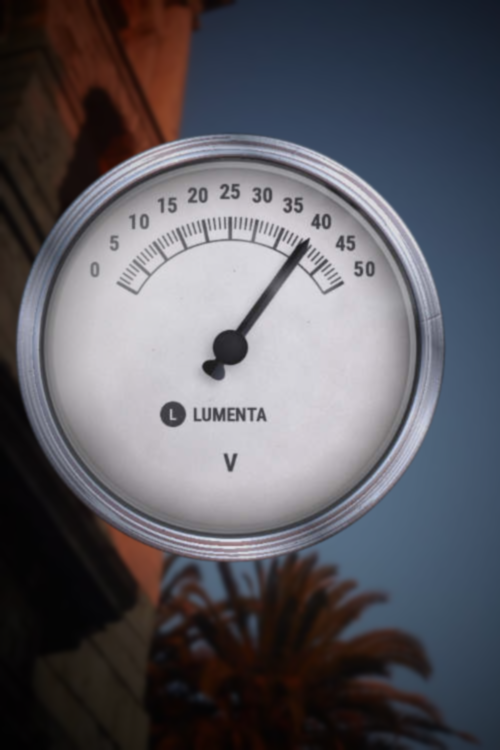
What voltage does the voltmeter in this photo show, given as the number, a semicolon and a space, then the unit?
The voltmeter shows 40; V
